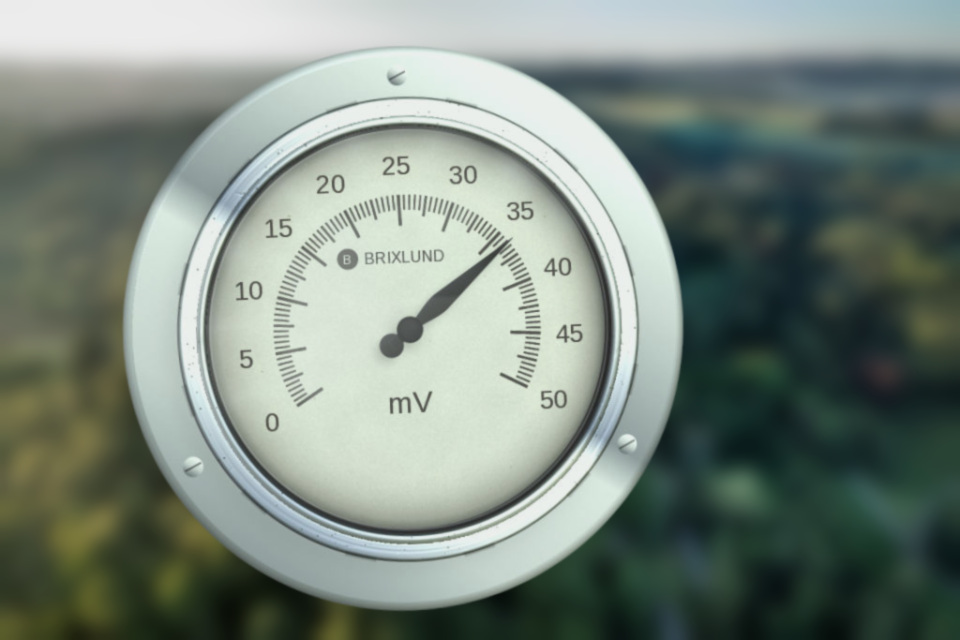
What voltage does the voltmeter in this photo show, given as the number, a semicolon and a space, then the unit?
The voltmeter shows 36; mV
